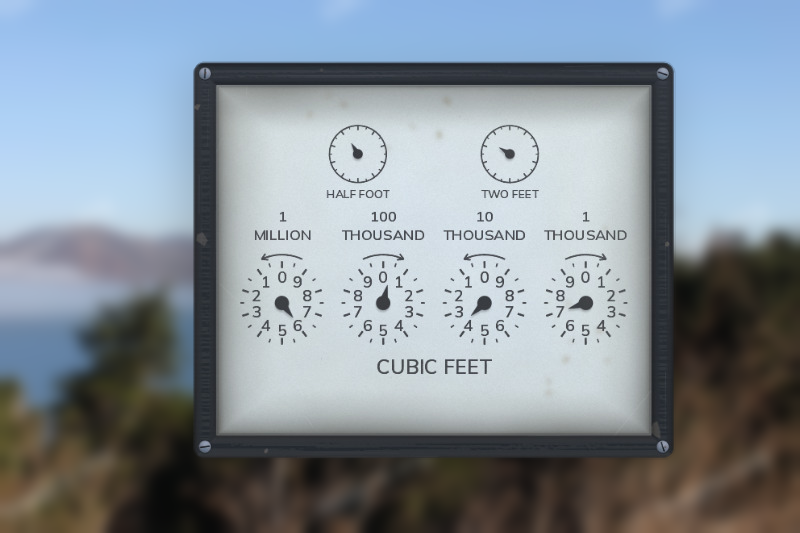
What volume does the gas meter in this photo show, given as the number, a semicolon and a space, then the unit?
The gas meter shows 603700; ft³
